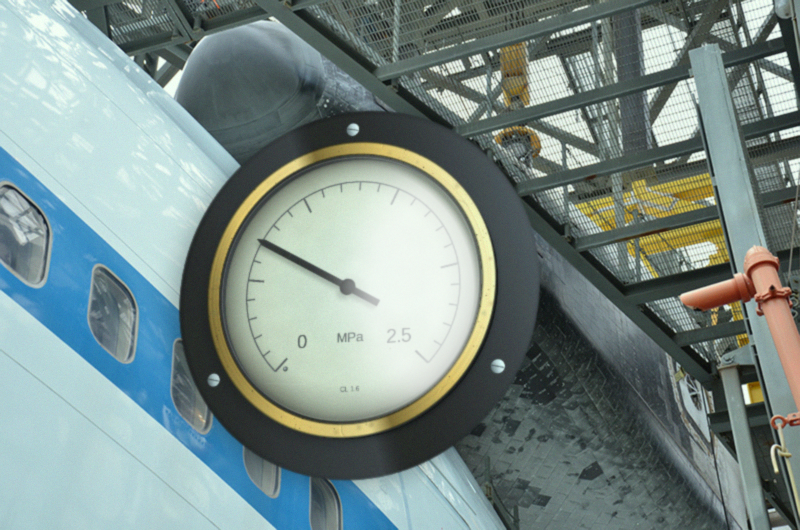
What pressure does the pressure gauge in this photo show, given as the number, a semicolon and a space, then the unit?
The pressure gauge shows 0.7; MPa
